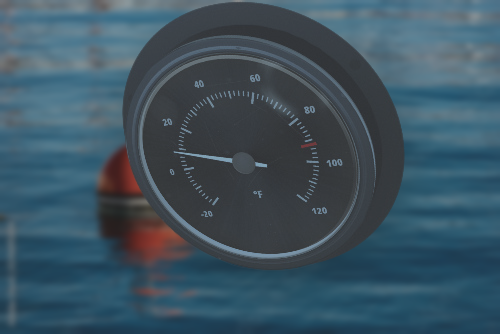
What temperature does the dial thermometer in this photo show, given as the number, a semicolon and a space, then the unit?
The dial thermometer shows 10; °F
